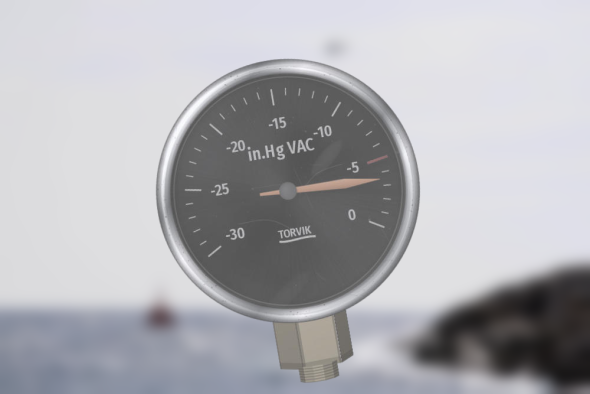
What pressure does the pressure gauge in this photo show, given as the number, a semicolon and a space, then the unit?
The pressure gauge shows -3.5; inHg
